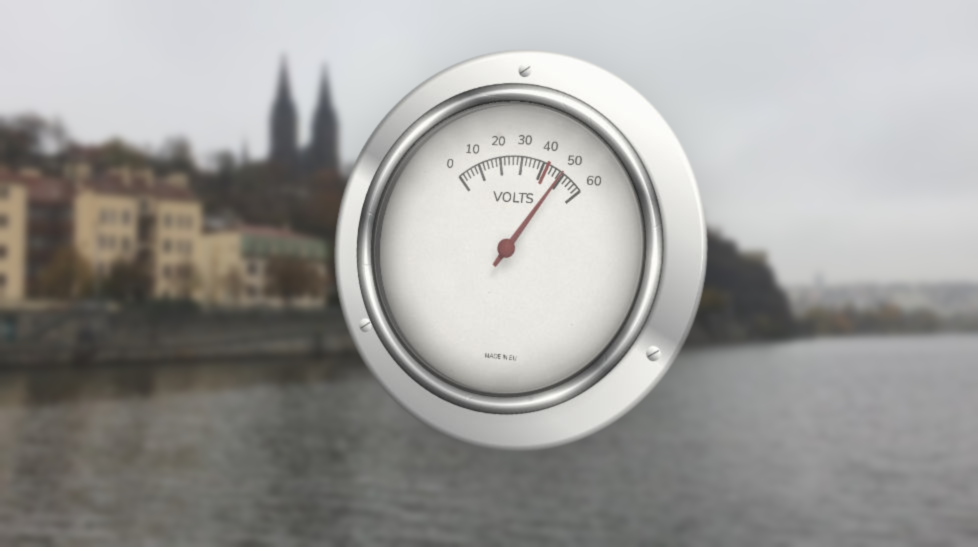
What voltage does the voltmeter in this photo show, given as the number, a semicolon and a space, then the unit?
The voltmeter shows 50; V
